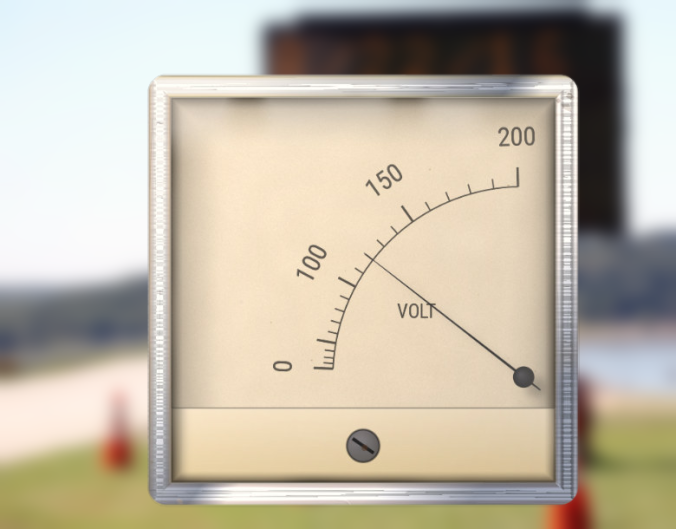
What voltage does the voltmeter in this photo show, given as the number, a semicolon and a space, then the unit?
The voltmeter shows 120; V
